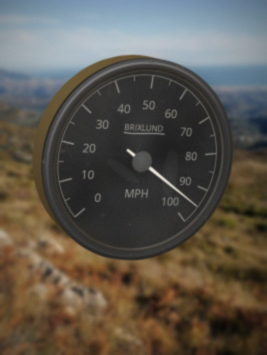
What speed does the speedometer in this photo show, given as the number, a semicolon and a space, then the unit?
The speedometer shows 95; mph
